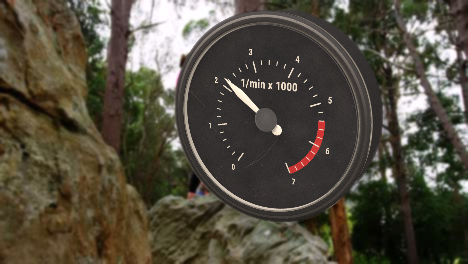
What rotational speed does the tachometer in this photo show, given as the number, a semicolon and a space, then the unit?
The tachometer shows 2200; rpm
